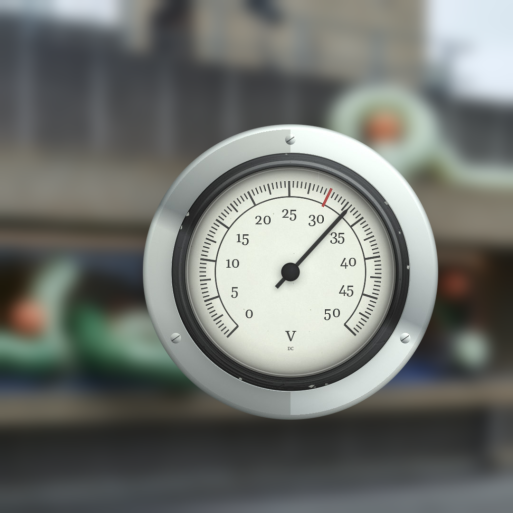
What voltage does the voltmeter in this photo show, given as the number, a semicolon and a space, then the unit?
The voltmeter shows 33; V
